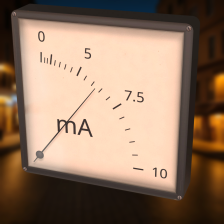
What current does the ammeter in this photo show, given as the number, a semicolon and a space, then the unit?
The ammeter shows 6.25; mA
